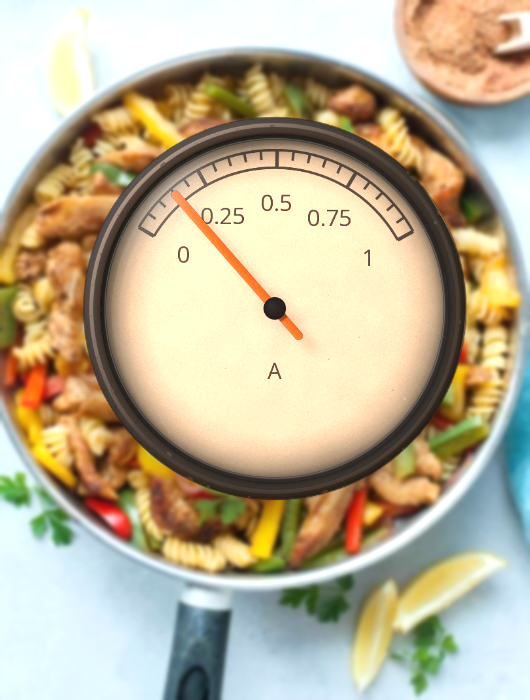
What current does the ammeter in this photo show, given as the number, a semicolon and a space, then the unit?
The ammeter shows 0.15; A
